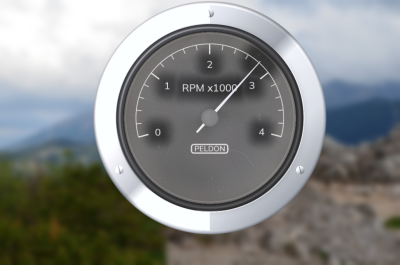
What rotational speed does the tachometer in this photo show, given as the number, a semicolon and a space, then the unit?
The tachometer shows 2800; rpm
